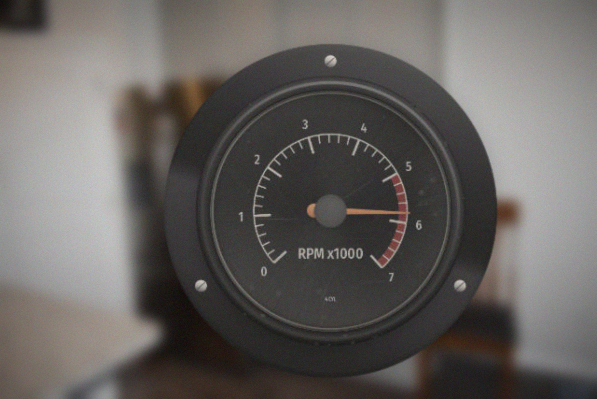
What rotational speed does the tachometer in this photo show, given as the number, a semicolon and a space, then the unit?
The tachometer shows 5800; rpm
